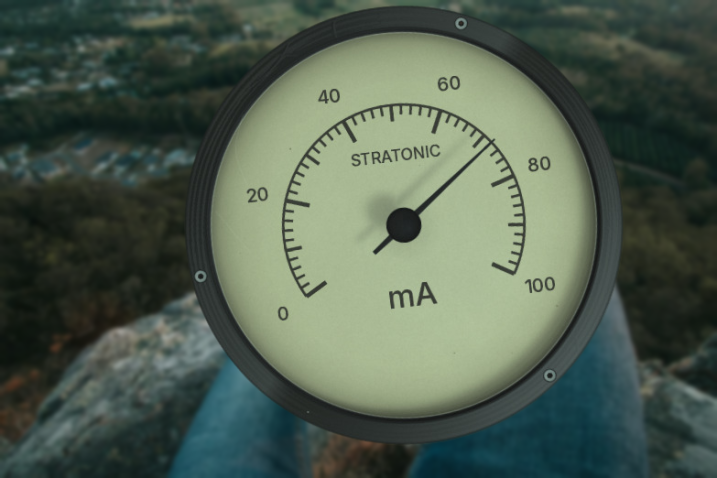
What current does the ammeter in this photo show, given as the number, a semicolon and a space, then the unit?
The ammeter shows 72; mA
